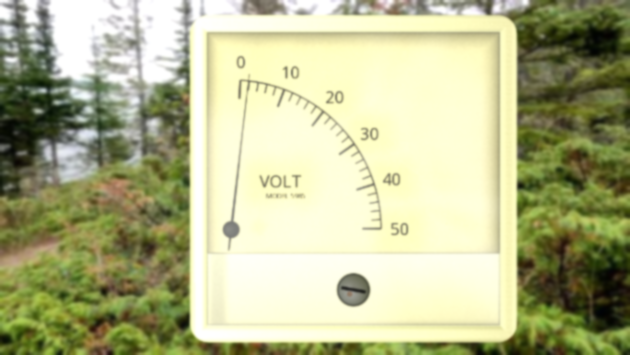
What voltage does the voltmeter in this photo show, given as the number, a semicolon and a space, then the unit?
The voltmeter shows 2; V
